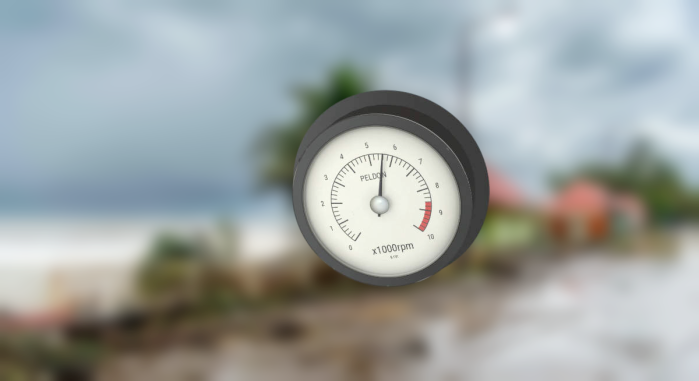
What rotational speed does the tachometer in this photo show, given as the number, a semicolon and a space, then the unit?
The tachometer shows 5600; rpm
